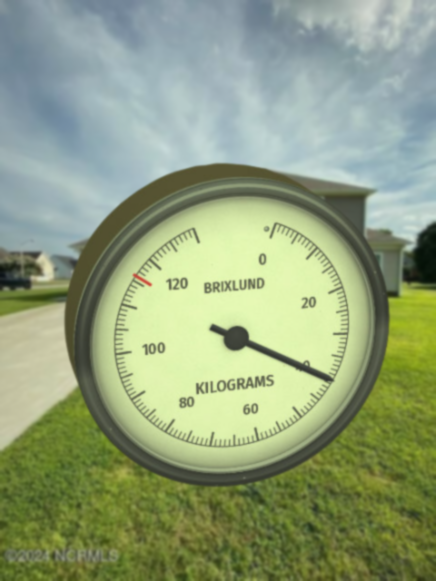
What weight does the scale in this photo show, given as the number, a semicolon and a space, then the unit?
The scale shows 40; kg
